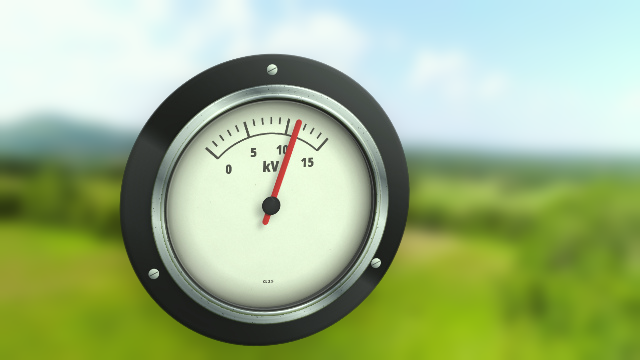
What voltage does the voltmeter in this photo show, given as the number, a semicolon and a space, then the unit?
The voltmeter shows 11; kV
